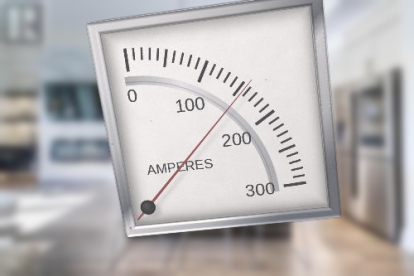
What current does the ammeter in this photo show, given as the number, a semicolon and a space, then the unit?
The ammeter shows 155; A
